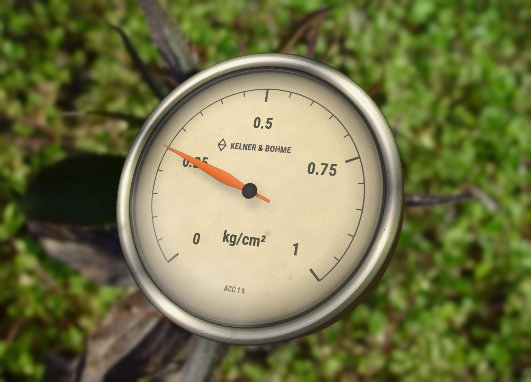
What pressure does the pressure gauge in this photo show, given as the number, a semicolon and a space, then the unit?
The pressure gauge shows 0.25; kg/cm²
